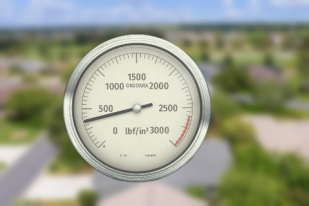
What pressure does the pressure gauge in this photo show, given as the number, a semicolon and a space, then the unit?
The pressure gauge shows 350; psi
